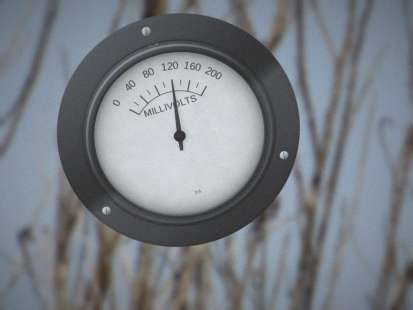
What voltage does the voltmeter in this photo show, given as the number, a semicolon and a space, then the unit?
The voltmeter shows 120; mV
